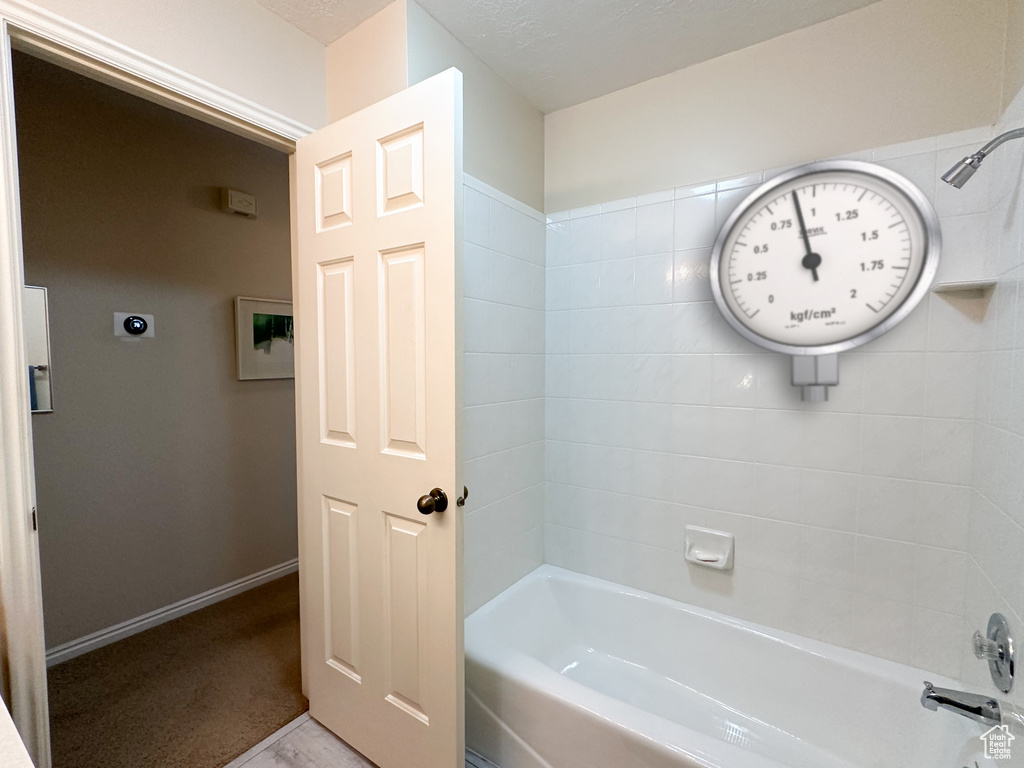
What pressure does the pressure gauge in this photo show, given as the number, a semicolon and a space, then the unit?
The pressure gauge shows 0.9; kg/cm²
